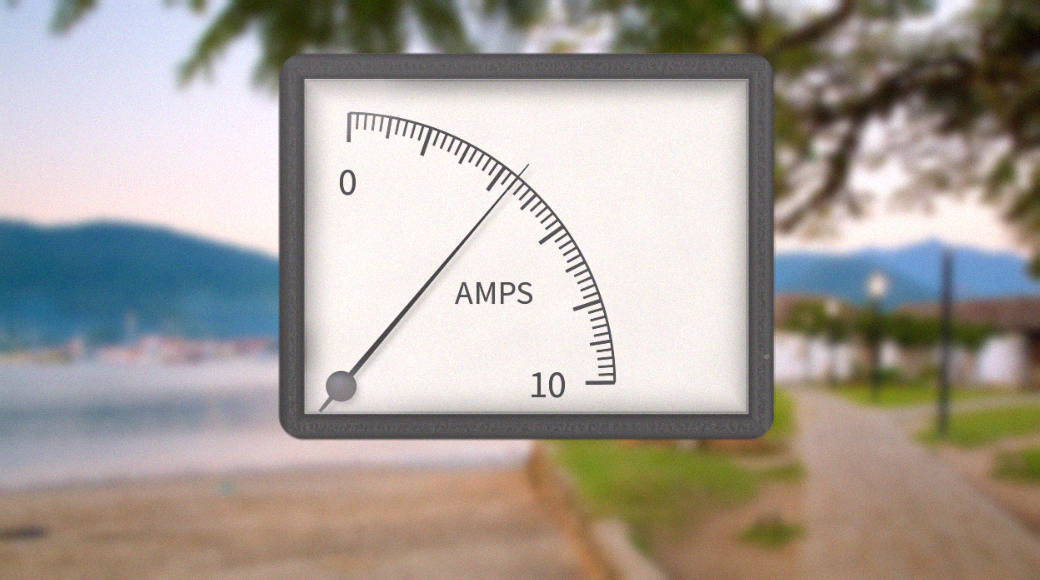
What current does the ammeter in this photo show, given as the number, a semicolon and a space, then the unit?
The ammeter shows 4.4; A
